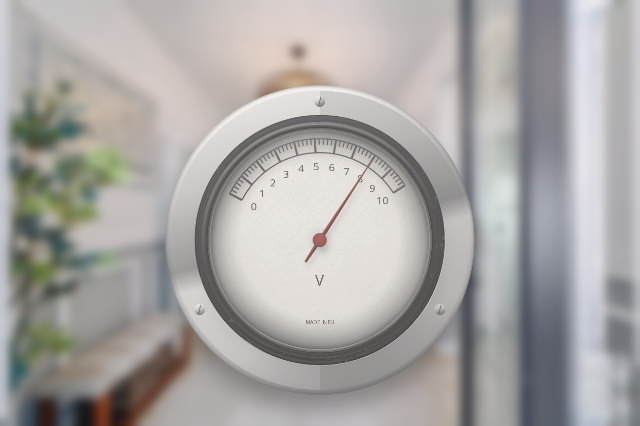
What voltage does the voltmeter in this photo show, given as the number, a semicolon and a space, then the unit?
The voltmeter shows 8; V
